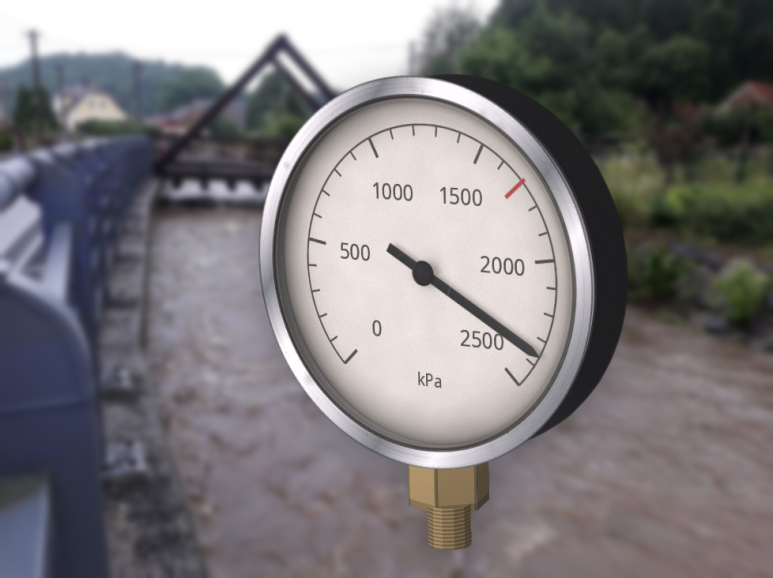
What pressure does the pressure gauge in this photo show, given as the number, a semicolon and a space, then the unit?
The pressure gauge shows 2350; kPa
